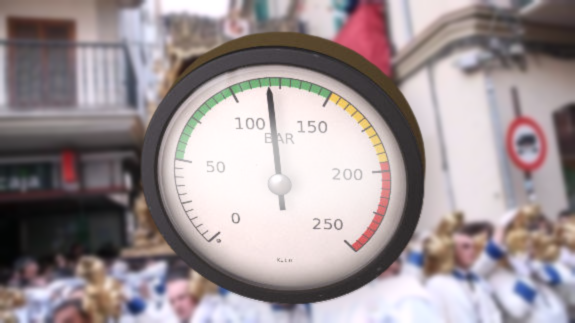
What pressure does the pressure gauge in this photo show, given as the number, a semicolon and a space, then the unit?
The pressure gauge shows 120; bar
